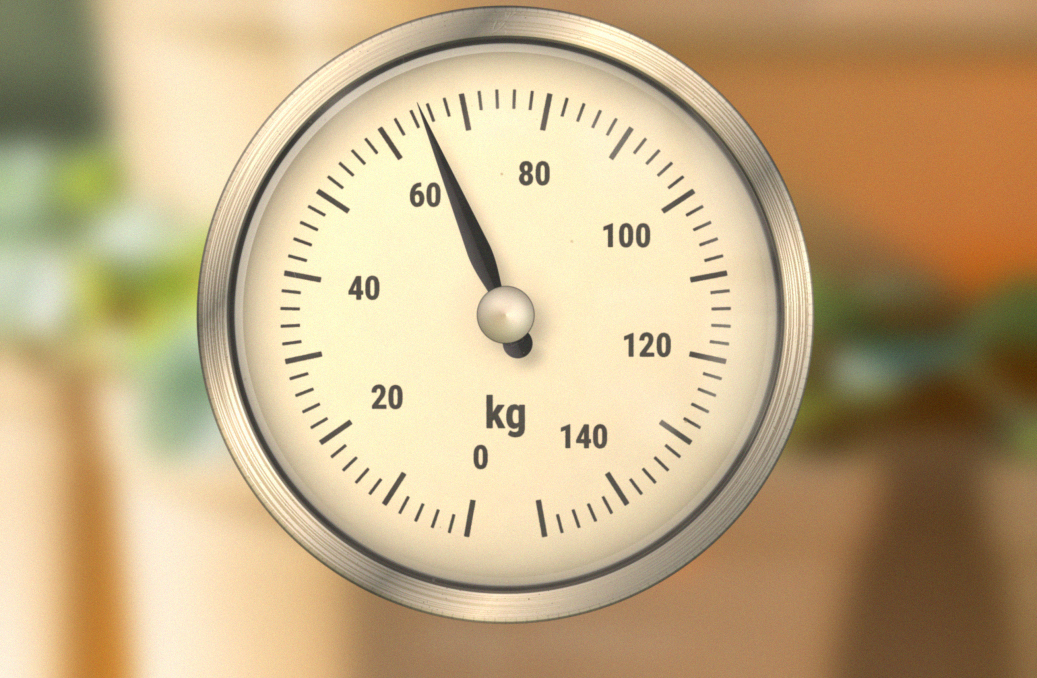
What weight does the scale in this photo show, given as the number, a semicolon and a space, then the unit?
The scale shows 65; kg
